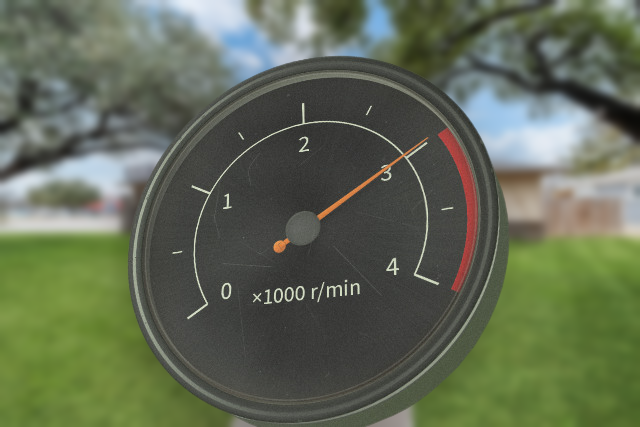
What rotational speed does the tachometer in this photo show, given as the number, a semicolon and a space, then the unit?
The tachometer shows 3000; rpm
